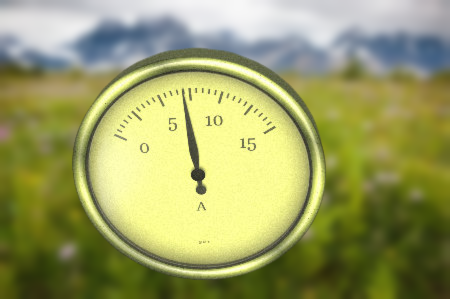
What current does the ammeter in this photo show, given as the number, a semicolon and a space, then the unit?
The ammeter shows 7; A
